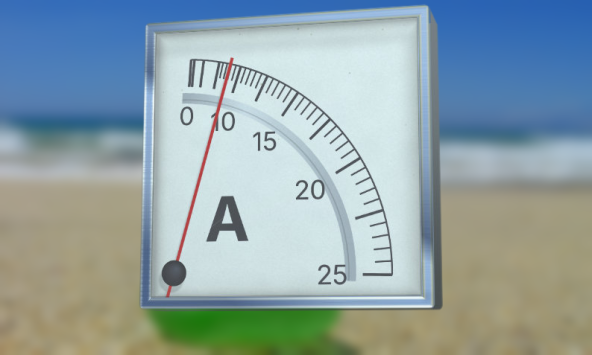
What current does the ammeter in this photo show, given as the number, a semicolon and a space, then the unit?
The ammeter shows 9; A
